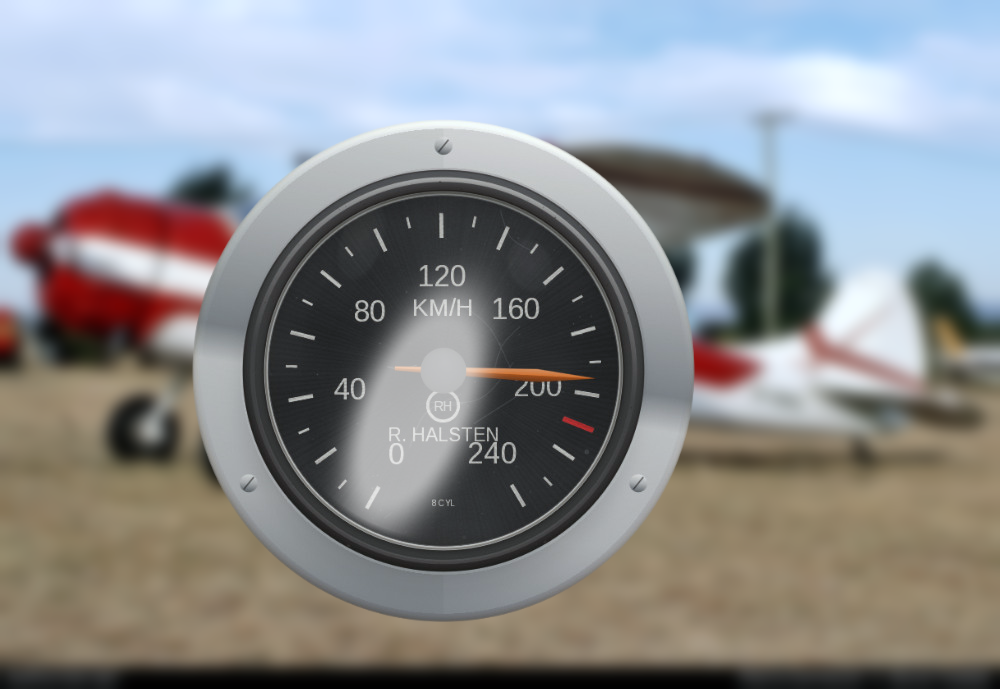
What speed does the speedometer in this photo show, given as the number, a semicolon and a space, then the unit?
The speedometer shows 195; km/h
